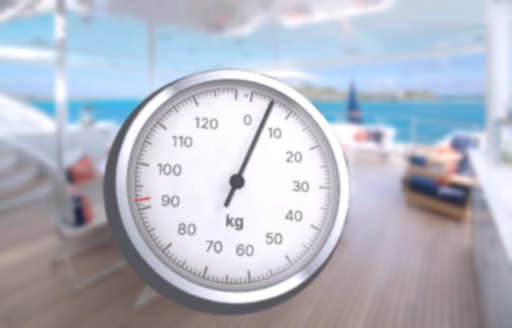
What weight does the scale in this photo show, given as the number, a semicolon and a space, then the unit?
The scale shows 5; kg
